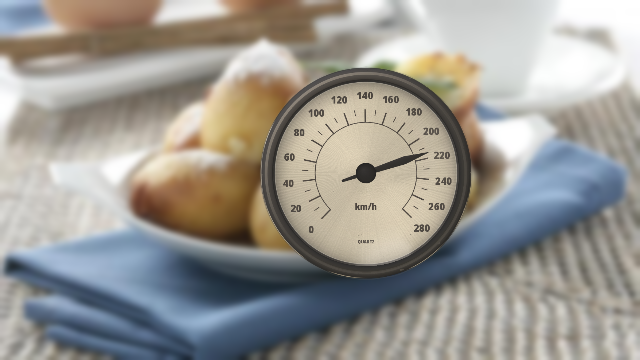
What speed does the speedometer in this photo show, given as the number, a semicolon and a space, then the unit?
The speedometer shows 215; km/h
